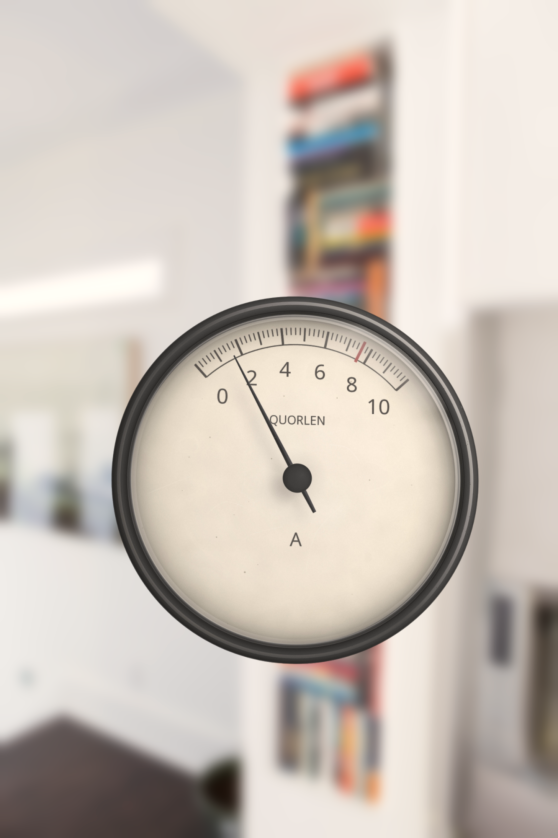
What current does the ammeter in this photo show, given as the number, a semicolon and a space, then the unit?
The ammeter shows 1.6; A
